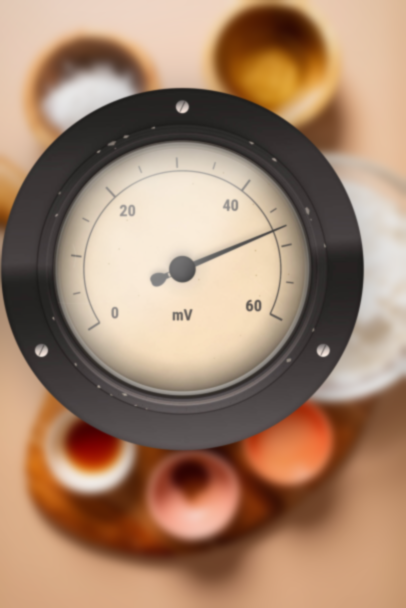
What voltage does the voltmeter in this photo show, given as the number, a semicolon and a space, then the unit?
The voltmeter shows 47.5; mV
